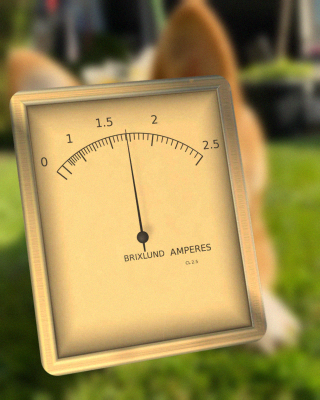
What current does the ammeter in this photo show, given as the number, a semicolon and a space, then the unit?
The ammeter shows 1.7; A
